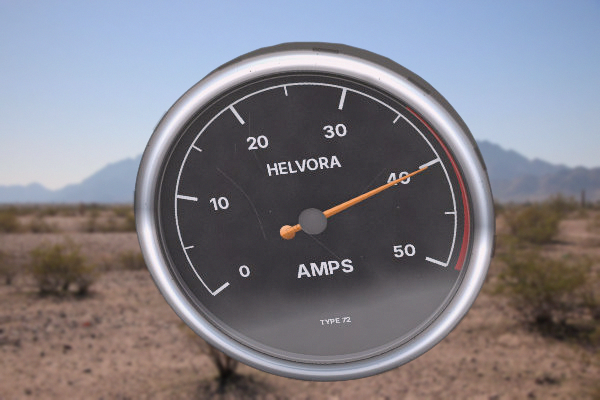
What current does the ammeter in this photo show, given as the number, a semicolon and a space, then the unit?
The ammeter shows 40; A
